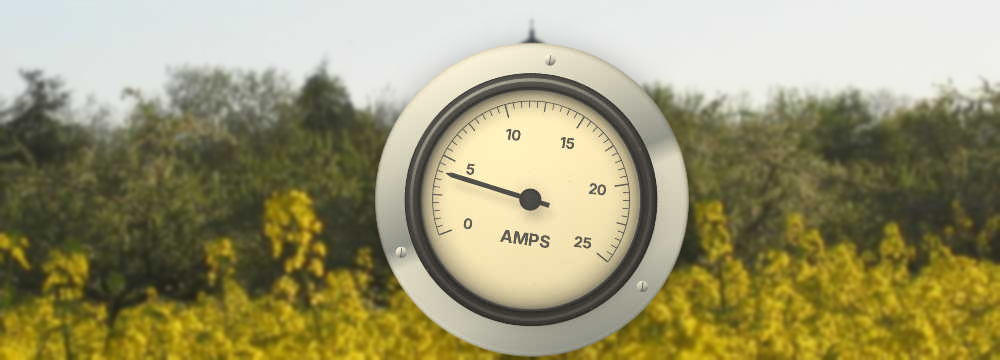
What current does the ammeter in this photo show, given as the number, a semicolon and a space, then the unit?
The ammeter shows 4; A
